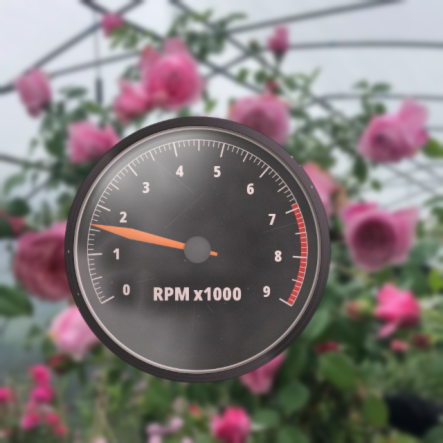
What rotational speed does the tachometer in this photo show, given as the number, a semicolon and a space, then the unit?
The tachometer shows 1600; rpm
